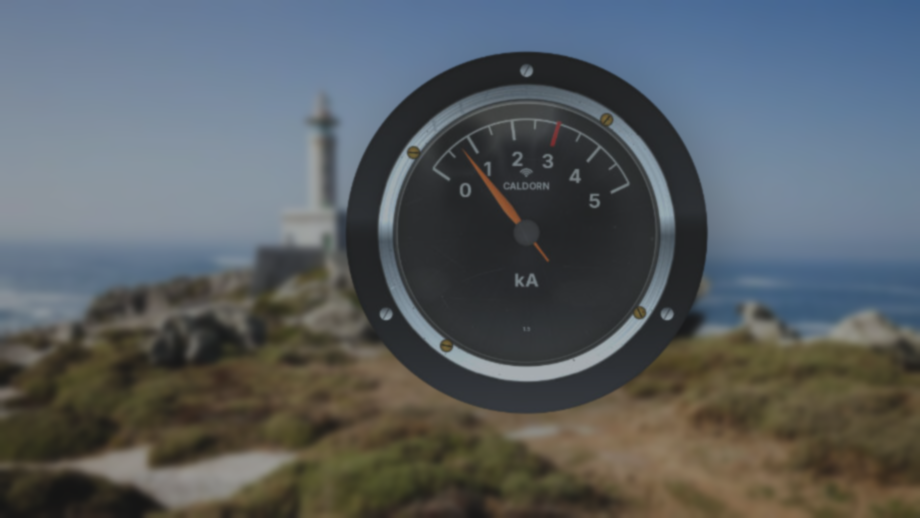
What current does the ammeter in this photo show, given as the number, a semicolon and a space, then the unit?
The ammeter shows 0.75; kA
